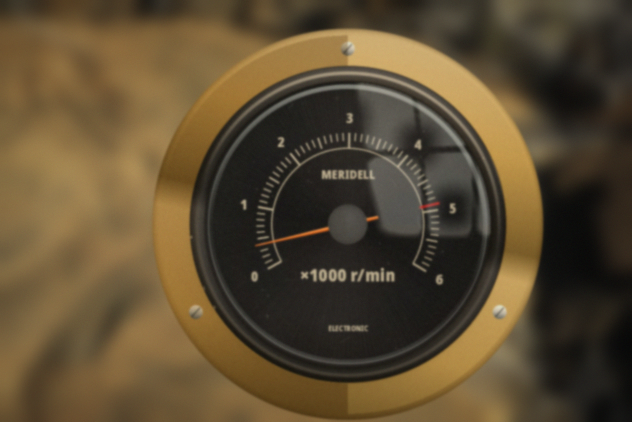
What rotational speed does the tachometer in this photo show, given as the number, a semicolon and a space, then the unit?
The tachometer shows 400; rpm
